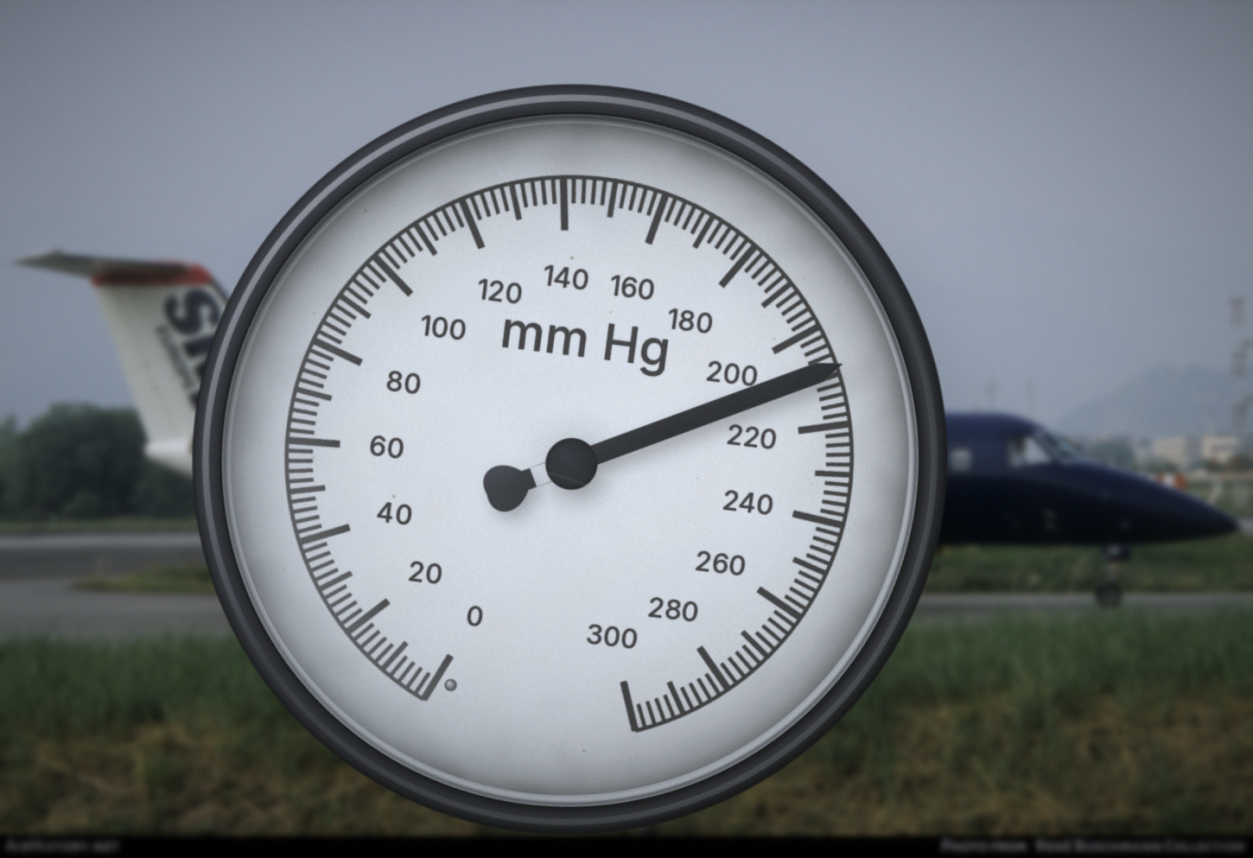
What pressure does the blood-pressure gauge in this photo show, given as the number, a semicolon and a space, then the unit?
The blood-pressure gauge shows 208; mmHg
